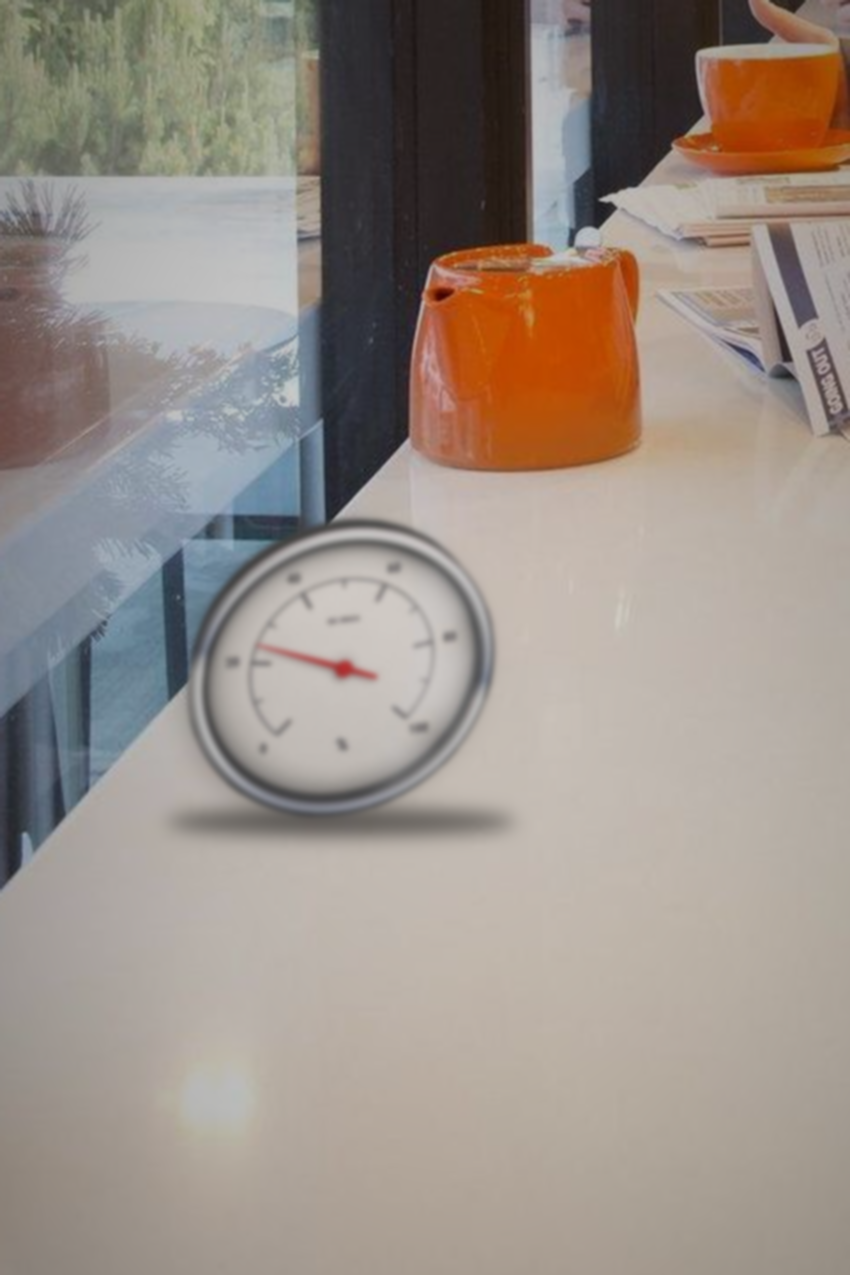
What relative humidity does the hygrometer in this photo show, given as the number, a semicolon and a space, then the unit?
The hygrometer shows 25; %
